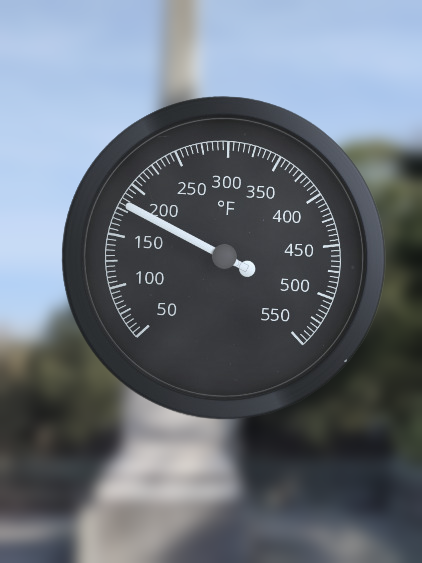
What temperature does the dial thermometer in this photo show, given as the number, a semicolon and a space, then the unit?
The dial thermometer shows 180; °F
